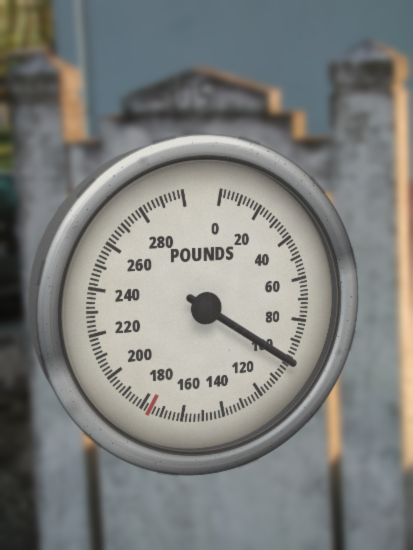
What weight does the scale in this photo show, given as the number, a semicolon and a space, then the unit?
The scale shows 100; lb
